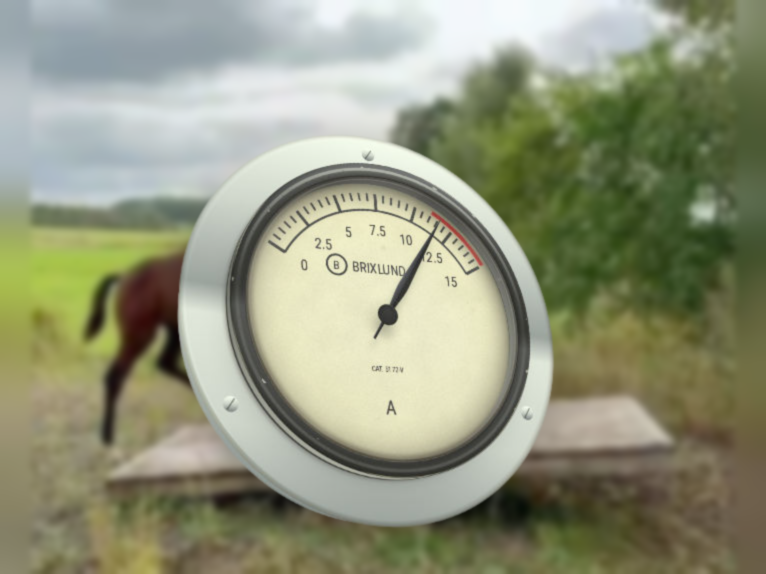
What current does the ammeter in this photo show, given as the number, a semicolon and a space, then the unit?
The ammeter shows 11.5; A
